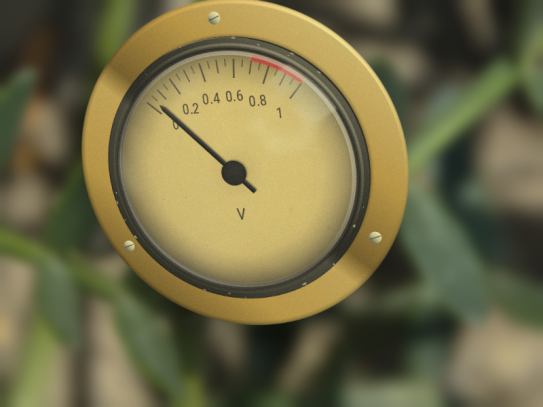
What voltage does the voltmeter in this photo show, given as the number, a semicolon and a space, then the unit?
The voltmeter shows 0.05; V
